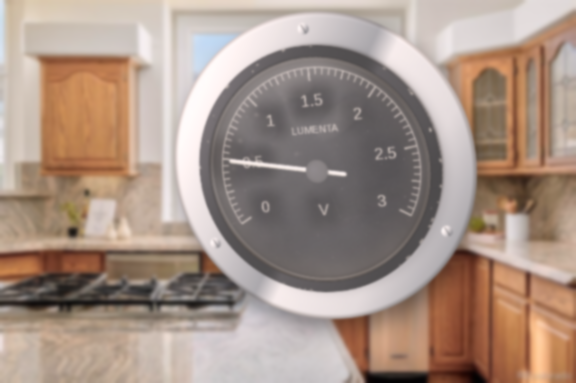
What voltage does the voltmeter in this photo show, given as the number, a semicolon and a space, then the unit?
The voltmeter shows 0.5; V
